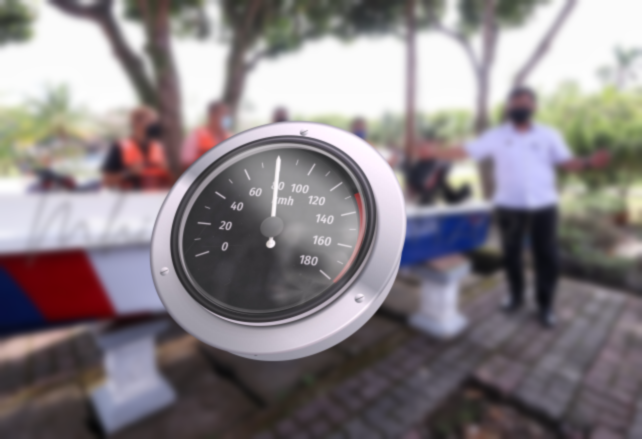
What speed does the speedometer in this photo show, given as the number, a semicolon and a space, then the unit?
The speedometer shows 80; km/h
